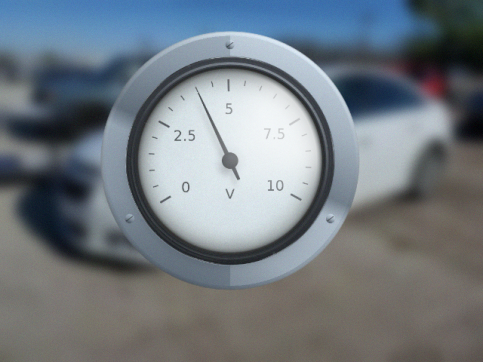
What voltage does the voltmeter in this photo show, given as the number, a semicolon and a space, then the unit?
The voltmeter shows 4; V
